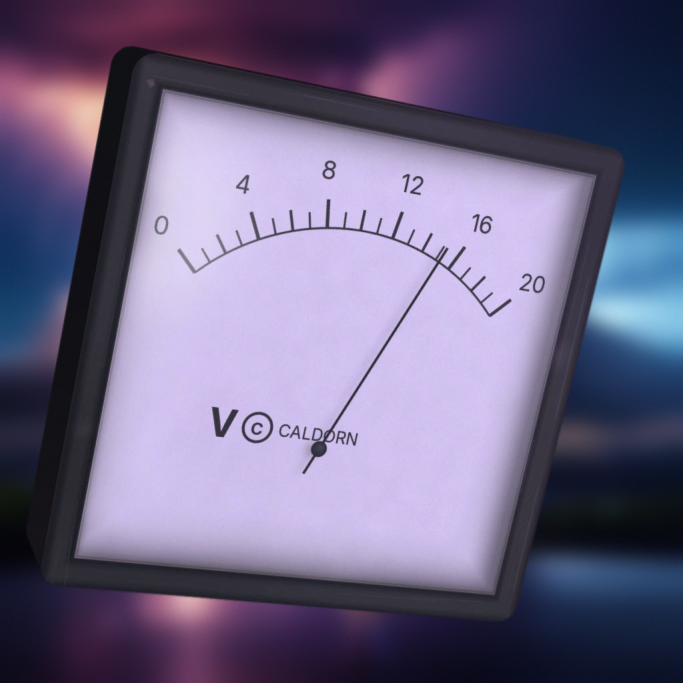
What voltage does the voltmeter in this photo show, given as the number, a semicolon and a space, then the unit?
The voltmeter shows 15; V
